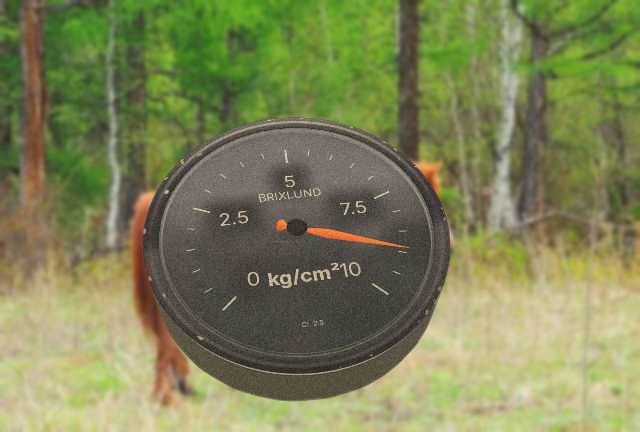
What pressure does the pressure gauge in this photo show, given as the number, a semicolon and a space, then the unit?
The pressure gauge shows 9; kg/cm²
